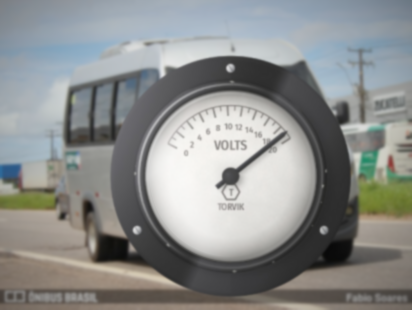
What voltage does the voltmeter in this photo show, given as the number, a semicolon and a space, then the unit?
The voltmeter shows 19; V
